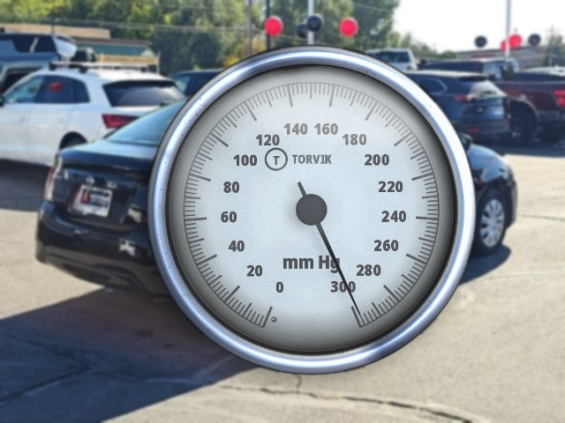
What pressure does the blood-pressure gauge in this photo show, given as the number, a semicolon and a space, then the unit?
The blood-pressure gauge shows 298; mmHg
